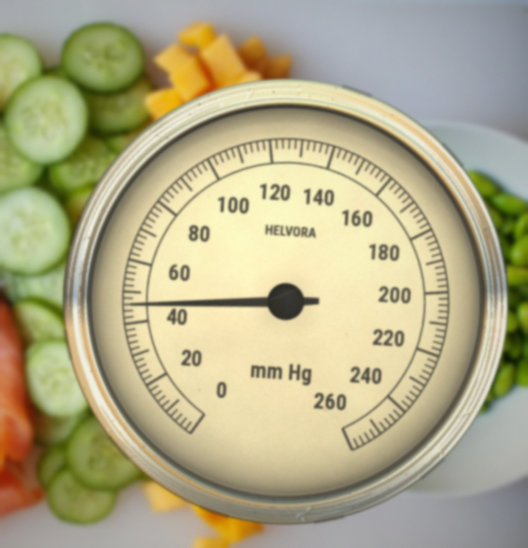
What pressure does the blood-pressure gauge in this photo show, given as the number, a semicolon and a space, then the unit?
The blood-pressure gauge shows 46; mmHg
